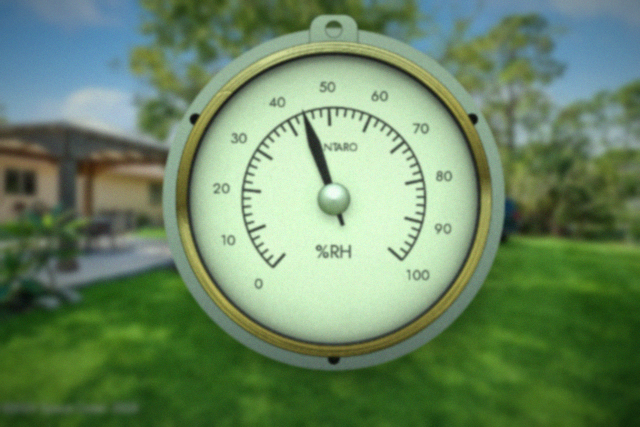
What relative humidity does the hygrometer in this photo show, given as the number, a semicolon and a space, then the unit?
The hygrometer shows 44; %
